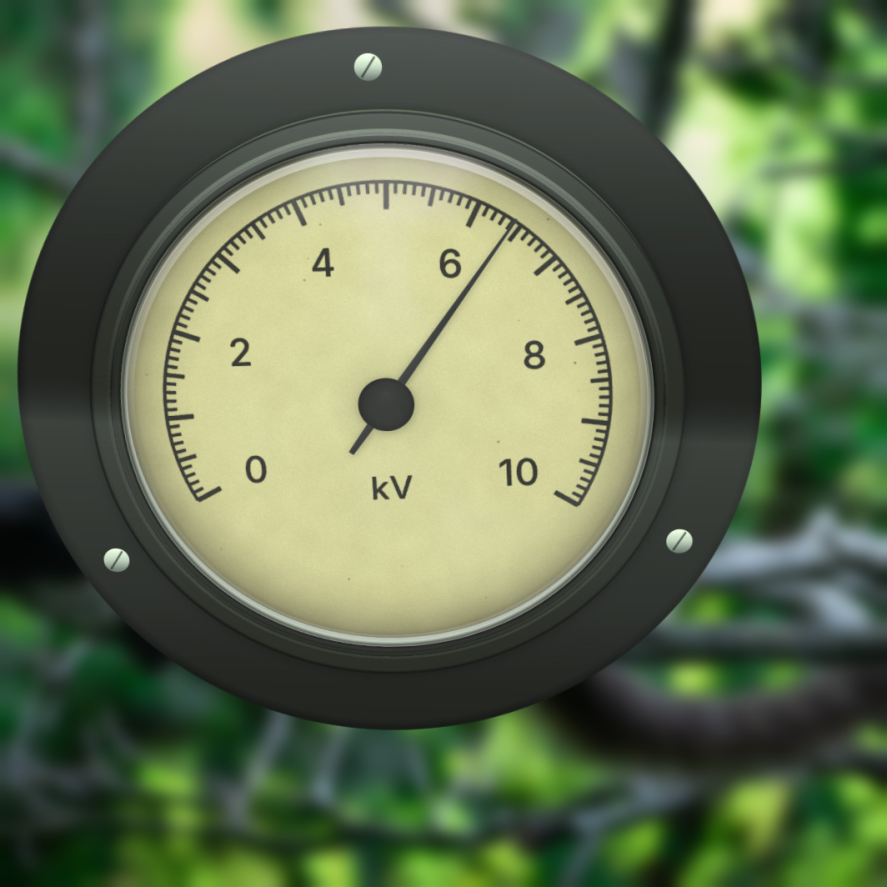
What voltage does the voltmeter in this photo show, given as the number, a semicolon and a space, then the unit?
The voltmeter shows 6.4; kV
